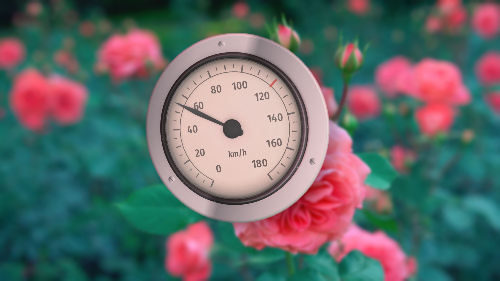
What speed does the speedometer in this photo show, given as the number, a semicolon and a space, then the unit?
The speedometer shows 55; km/h
